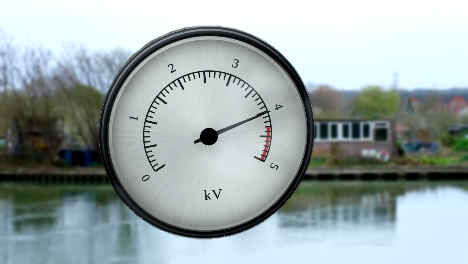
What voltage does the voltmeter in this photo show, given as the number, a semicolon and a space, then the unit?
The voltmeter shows 4; kV
